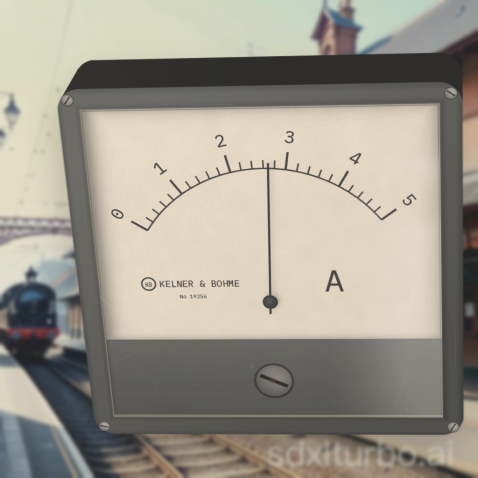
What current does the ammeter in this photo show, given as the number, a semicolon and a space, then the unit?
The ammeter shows 2.7; A
